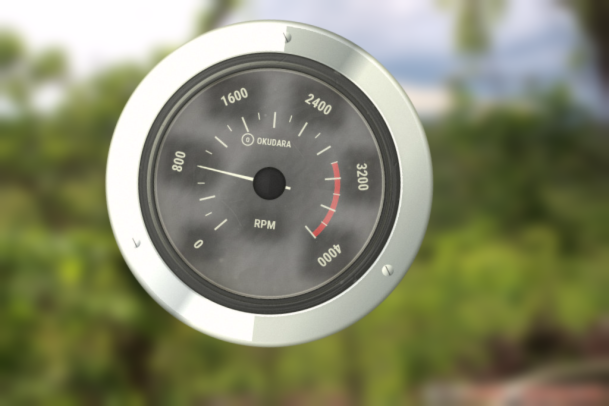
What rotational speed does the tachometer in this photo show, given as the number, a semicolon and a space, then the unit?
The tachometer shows 800; rpm
